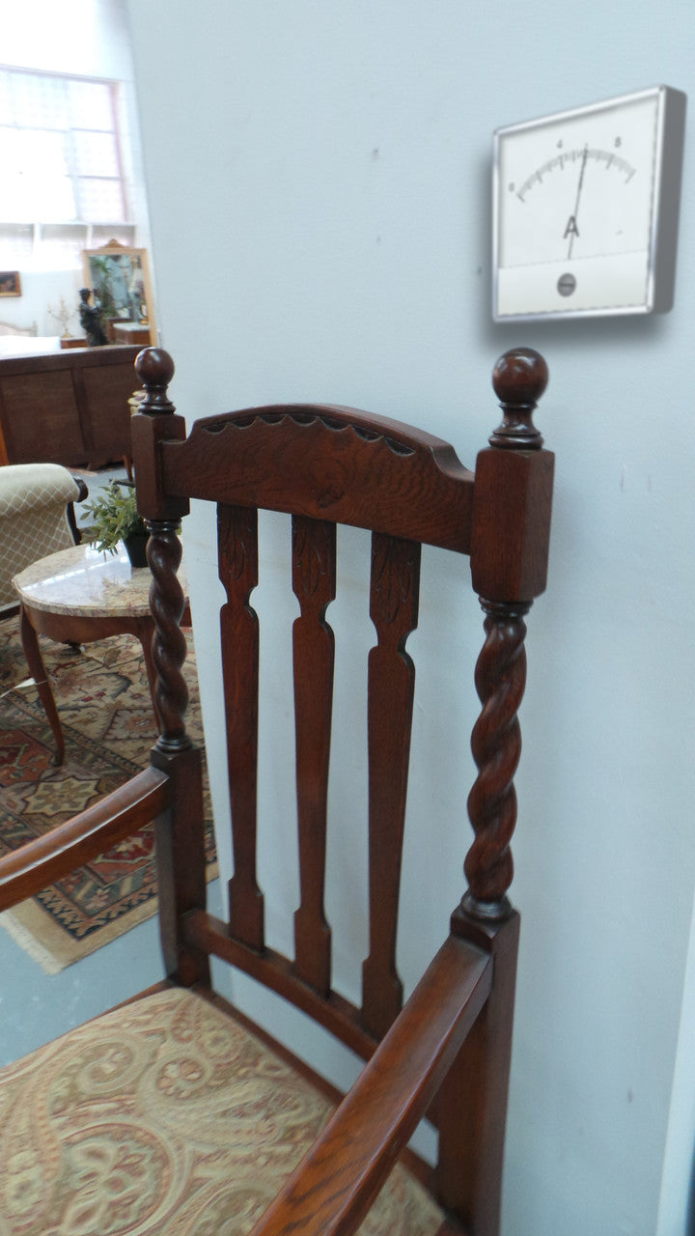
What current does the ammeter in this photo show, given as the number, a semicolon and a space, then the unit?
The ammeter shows 6; A
